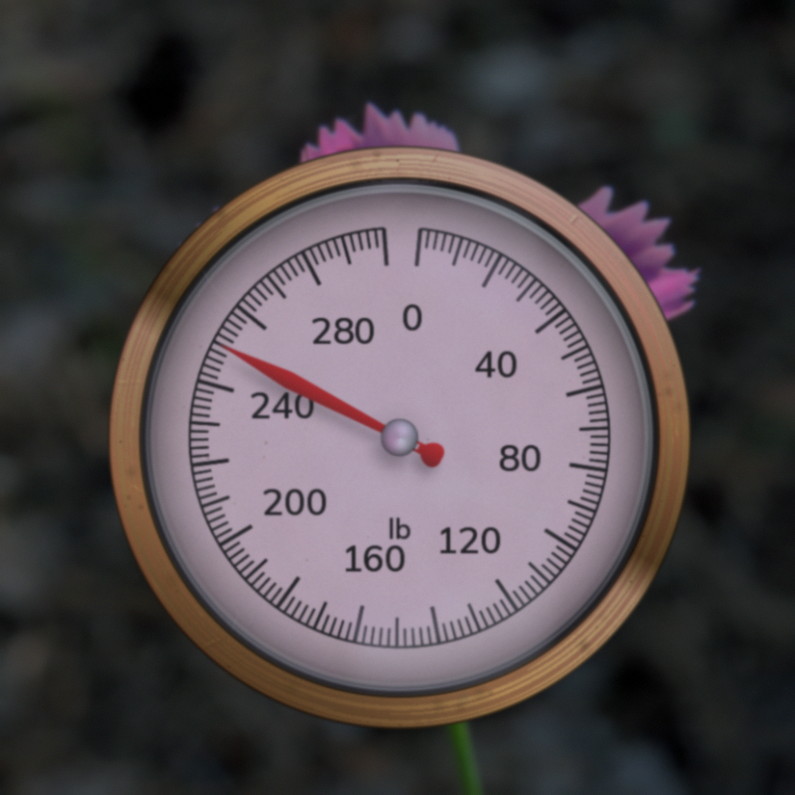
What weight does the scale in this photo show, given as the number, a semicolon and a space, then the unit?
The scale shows 250; lb
